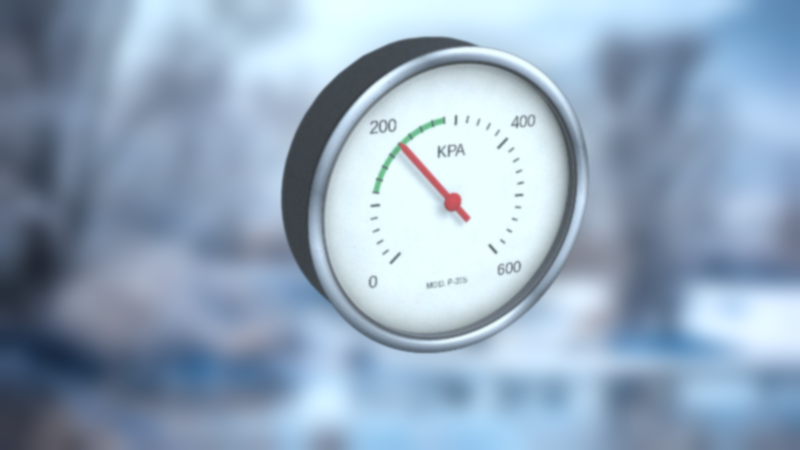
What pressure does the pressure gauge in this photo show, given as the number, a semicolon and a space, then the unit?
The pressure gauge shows 200; kPa
